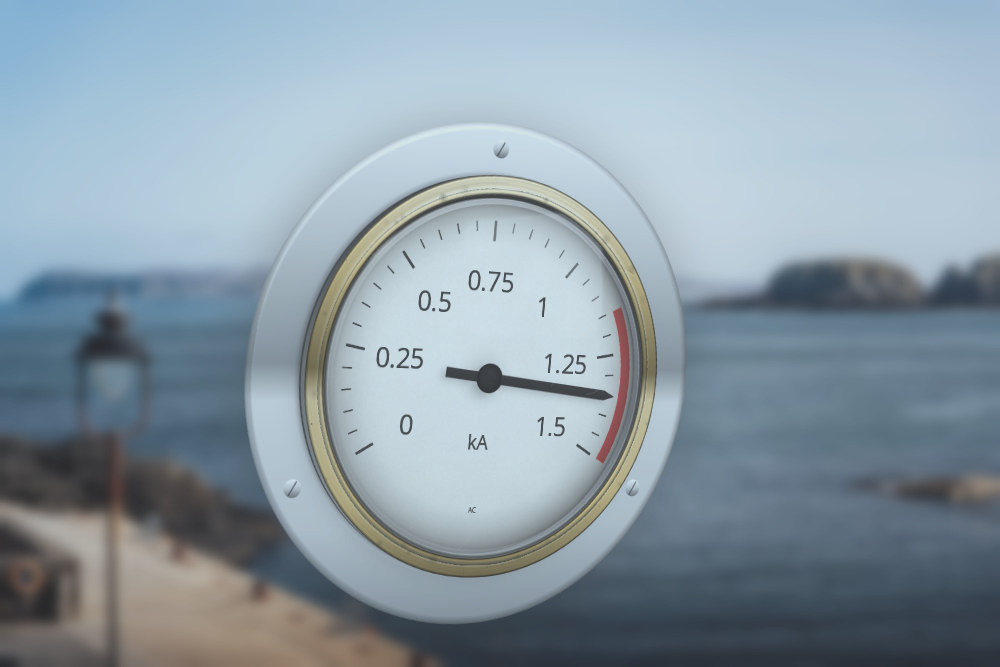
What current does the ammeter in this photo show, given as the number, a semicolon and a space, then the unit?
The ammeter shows 1.35; kA
